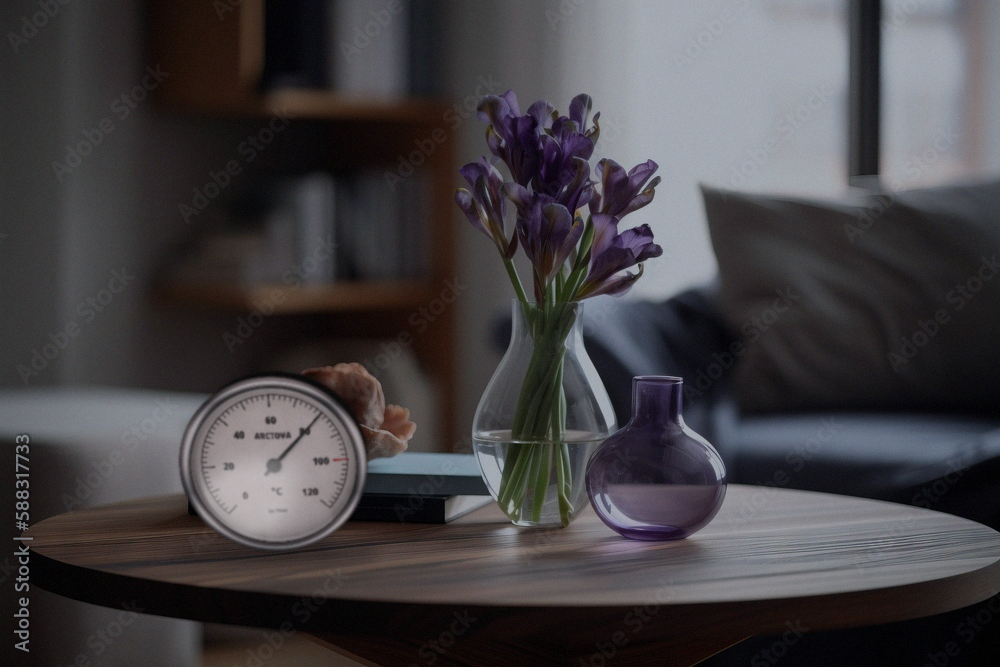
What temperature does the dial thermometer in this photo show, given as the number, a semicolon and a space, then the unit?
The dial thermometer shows 80; °C
